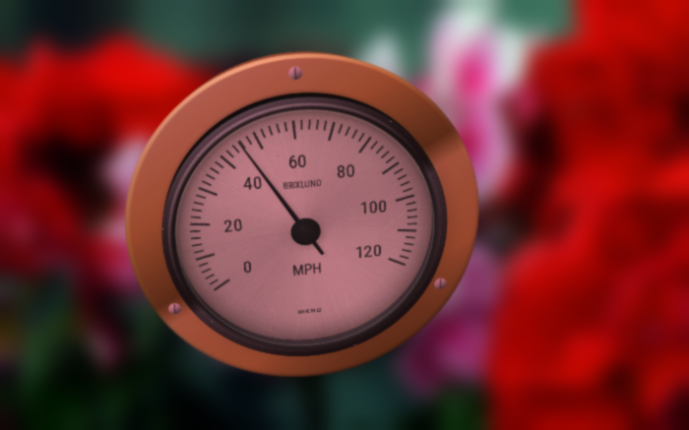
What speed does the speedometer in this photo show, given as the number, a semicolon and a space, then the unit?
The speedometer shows 46; mph
